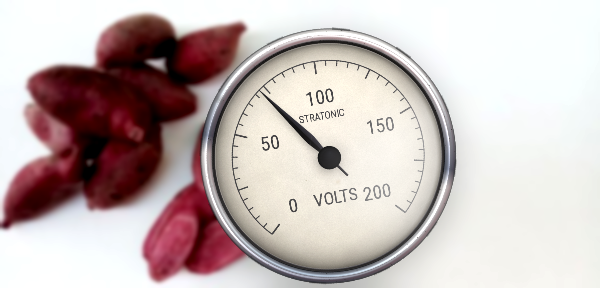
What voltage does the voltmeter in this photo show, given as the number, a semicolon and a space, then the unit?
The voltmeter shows 72.5; V
